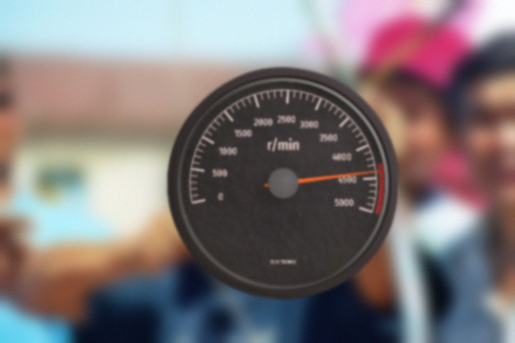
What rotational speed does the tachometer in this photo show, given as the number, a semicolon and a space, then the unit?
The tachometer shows 4400; rpm
